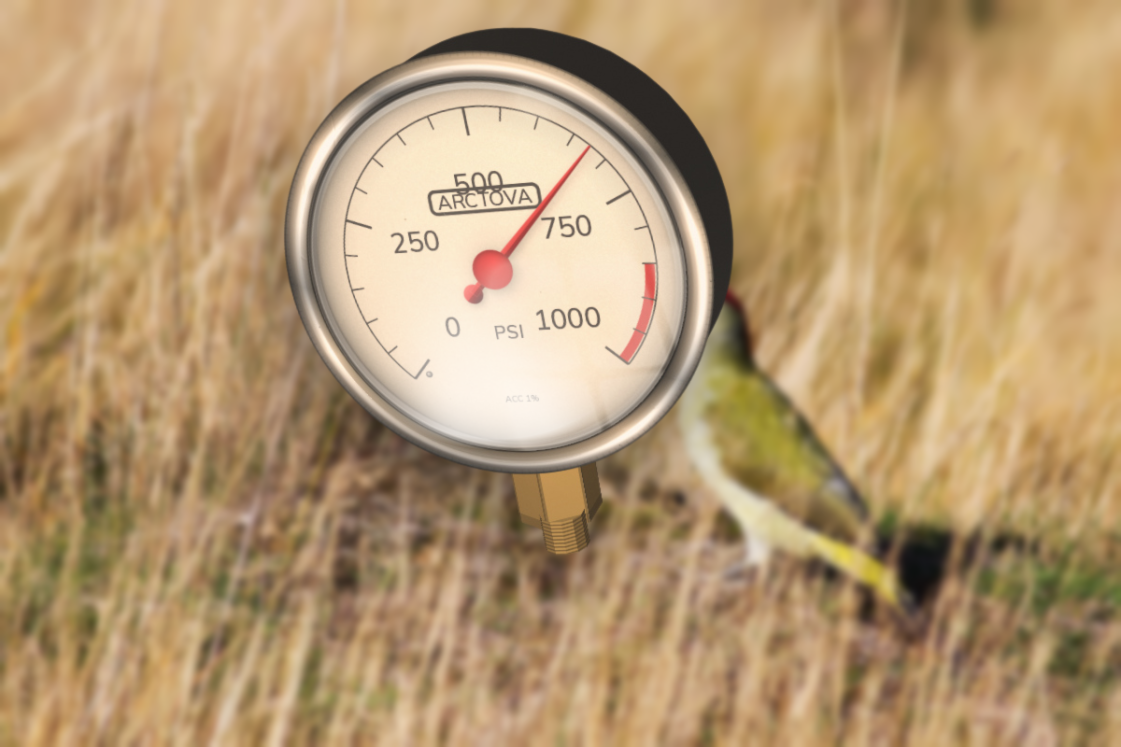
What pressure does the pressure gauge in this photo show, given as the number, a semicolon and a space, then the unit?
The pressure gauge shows 675; psi
